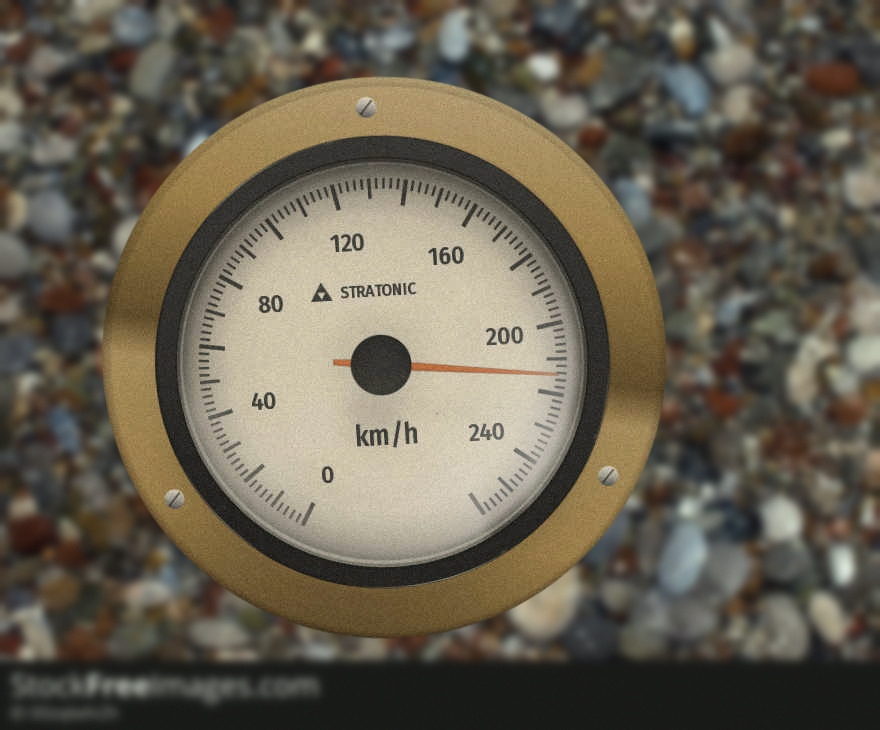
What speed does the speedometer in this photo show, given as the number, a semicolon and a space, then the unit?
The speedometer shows 214; km/h
